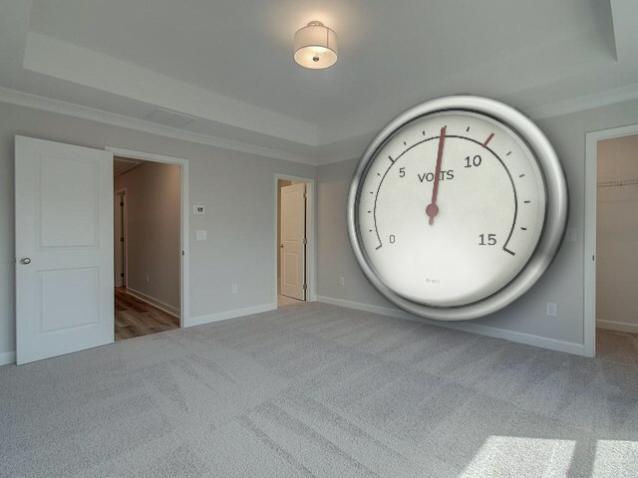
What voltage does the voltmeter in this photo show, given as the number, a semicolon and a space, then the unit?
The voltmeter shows 8; V
